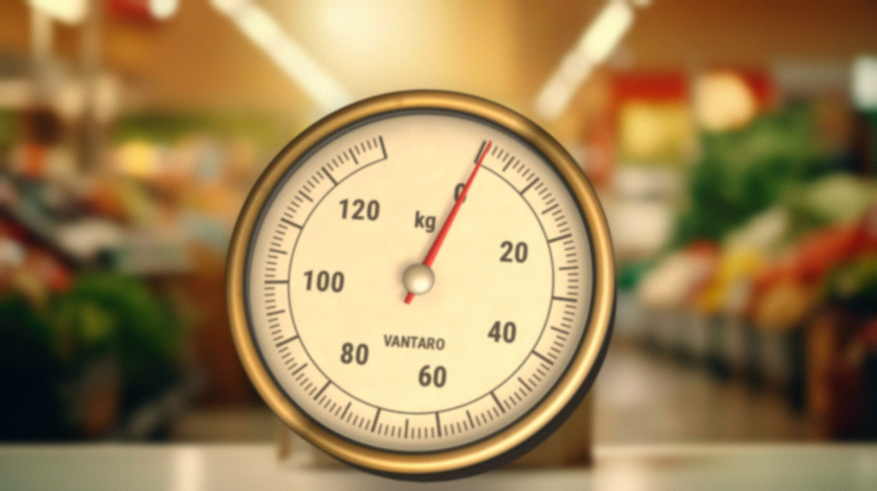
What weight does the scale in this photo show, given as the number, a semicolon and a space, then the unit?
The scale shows 1; kg
